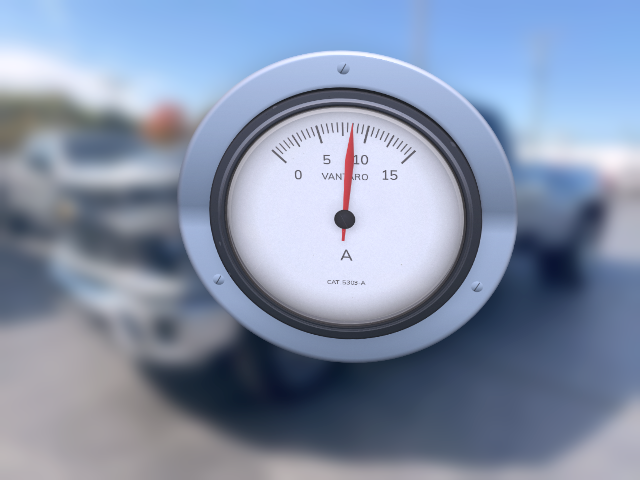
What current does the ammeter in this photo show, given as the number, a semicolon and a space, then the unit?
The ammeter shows 8.5; A
